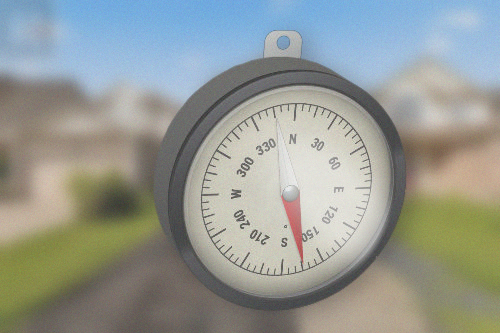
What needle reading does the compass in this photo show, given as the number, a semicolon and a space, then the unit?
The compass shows 165; °
